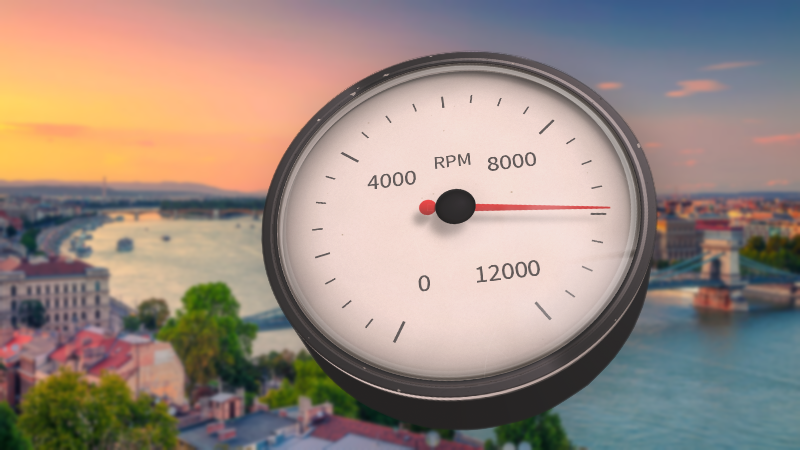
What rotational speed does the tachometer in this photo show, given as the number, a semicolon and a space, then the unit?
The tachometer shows 10000; rpm
